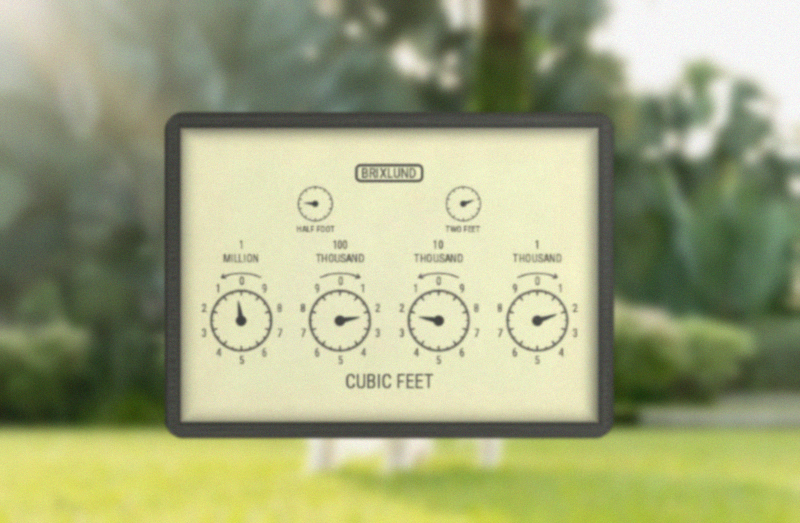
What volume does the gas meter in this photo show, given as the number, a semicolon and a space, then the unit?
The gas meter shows 22200; ft³
